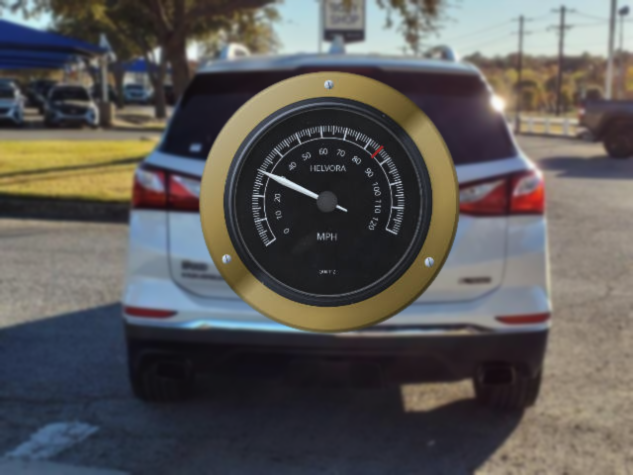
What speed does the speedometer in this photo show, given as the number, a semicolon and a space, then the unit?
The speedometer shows 30; mph
